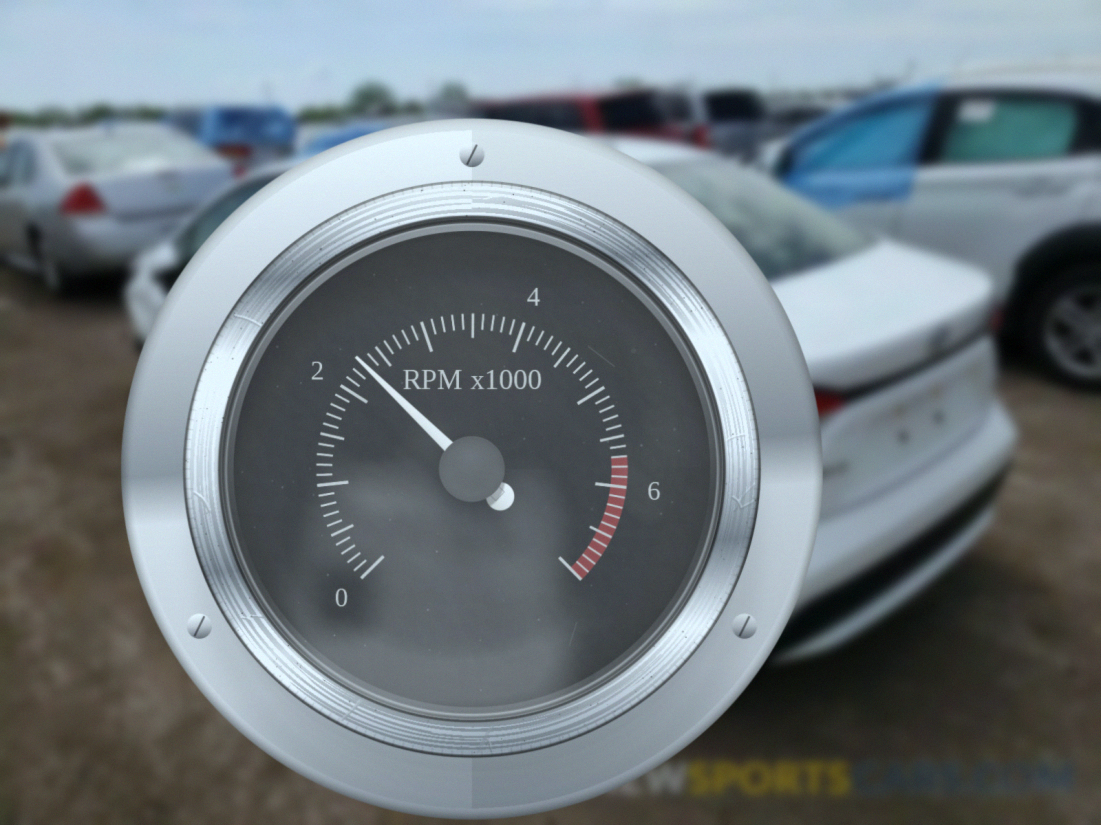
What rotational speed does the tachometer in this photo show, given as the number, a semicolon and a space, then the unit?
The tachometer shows 2300; rpm
